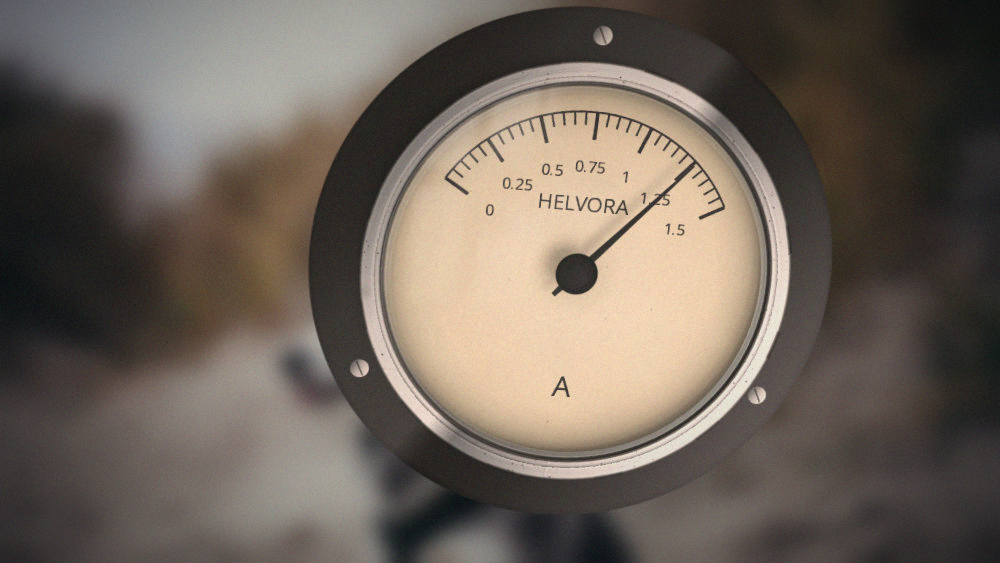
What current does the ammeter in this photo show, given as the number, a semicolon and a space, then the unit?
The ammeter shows 1.25; A
